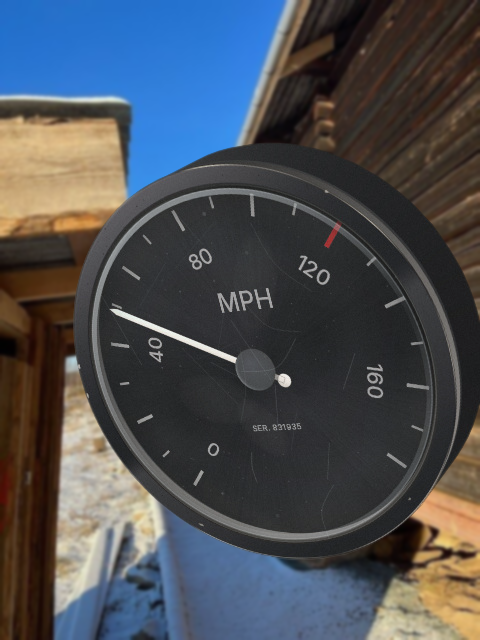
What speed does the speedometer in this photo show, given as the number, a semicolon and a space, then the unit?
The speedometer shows 50; mph
